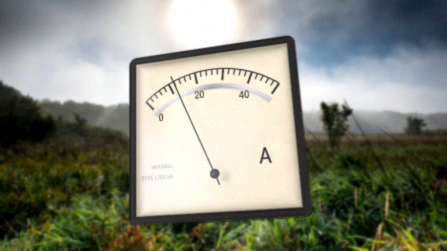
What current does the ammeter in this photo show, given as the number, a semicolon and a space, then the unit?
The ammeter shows 12; A
